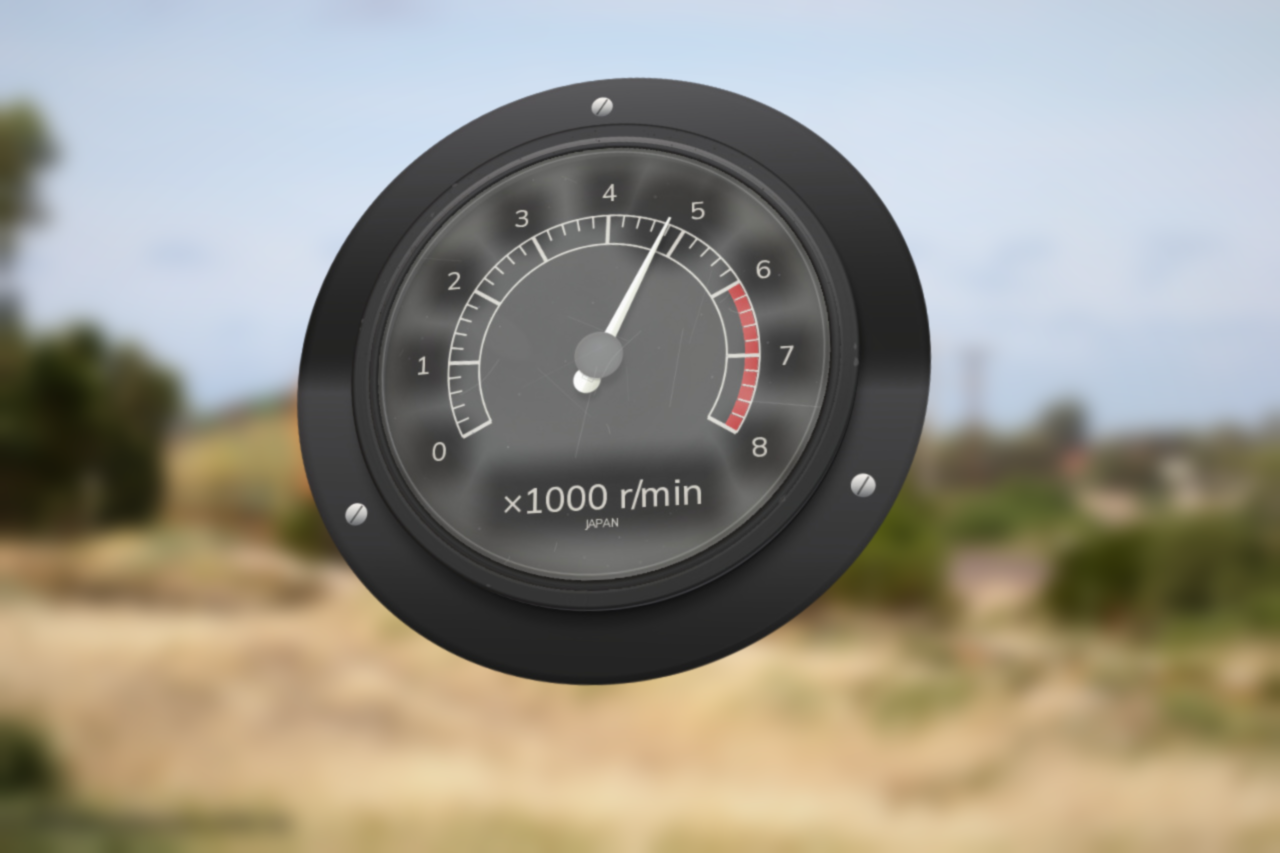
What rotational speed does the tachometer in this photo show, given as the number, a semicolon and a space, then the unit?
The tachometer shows 4800; rpm
